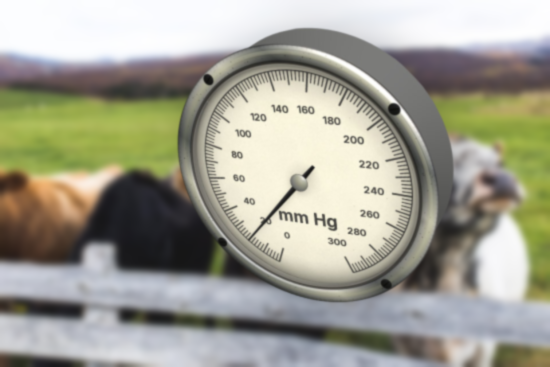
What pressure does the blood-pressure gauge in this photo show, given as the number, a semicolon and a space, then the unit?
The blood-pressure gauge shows 20; mmHg
